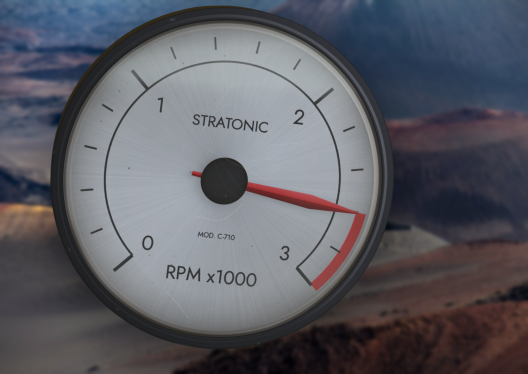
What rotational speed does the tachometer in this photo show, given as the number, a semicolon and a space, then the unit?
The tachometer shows 2600; rpm
